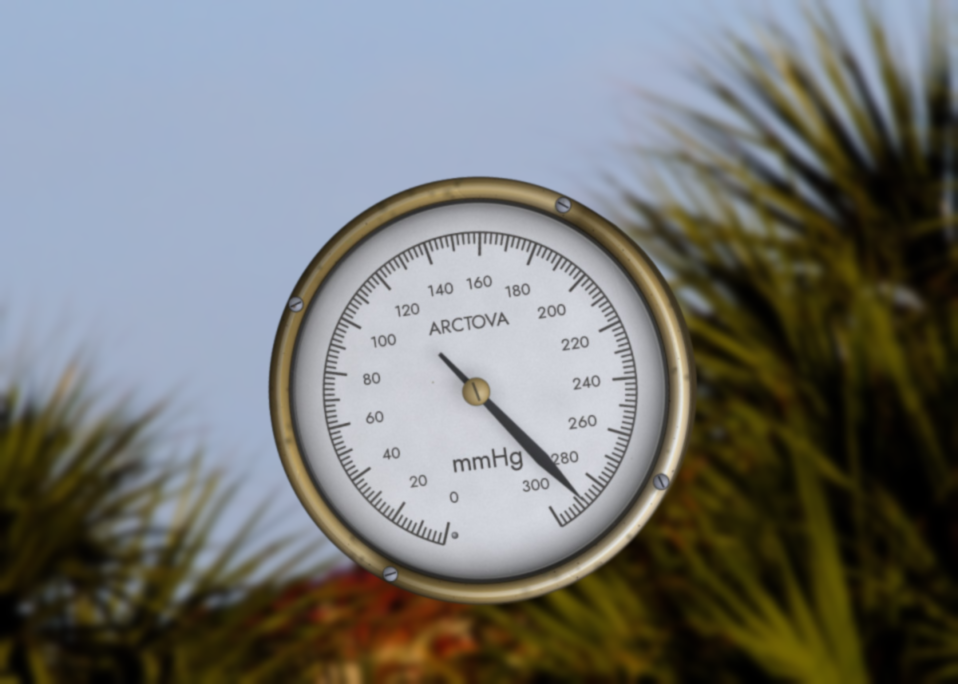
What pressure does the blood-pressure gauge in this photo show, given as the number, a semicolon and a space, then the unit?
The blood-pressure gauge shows 288; mmHg
